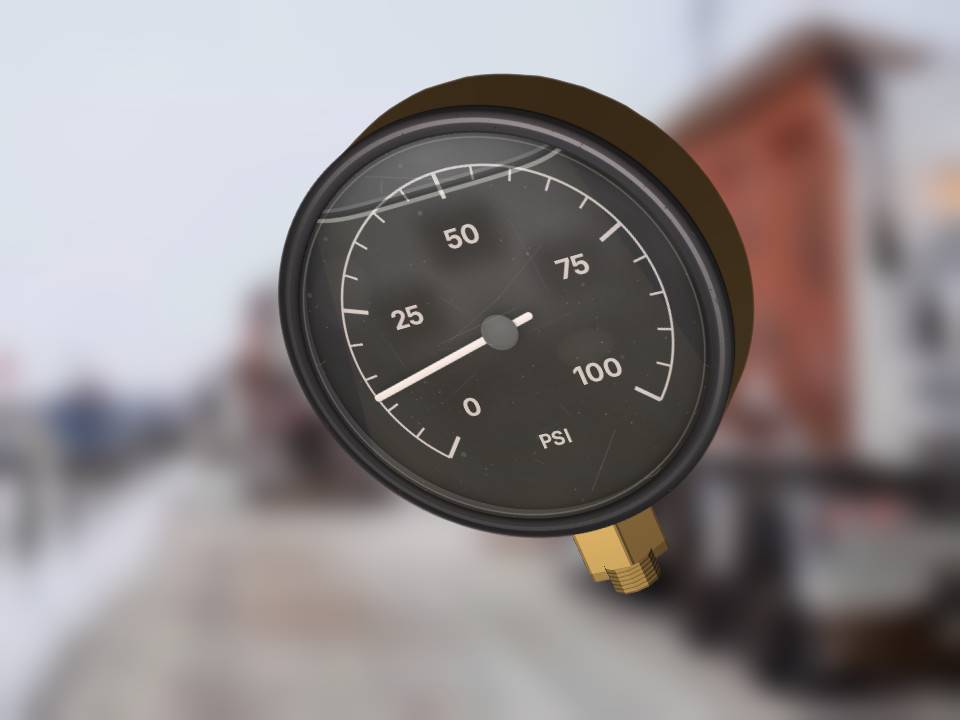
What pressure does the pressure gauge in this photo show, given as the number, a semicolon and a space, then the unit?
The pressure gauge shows 12.5; psi
